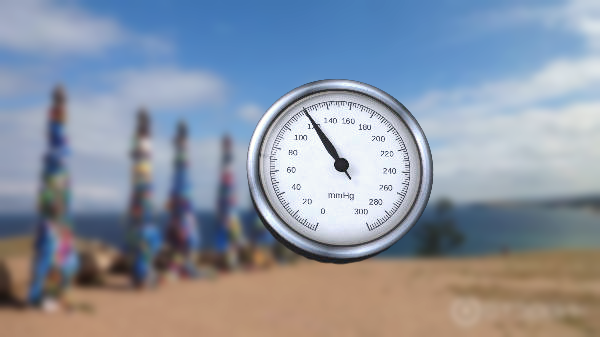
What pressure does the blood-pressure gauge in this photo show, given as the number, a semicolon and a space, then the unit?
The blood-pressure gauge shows 120; mmHg
